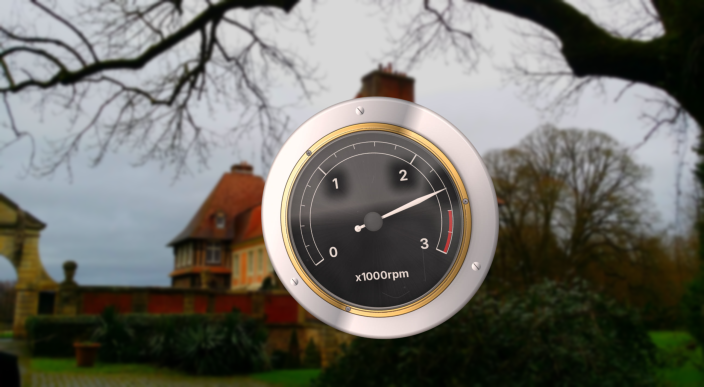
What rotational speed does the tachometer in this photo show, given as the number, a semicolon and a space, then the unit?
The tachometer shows 2400; rpm
